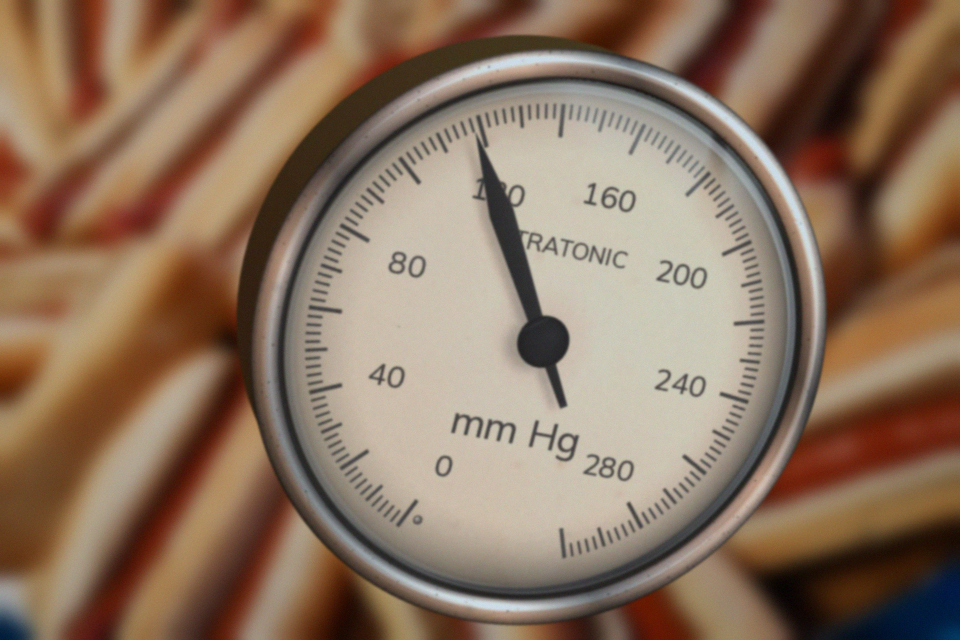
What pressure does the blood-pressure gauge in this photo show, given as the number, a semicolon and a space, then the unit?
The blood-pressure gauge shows 118; mmHg
